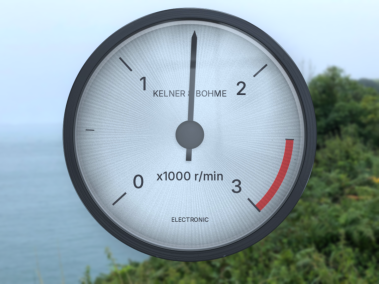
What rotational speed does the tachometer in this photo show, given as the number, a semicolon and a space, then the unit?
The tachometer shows 1500; rpm
